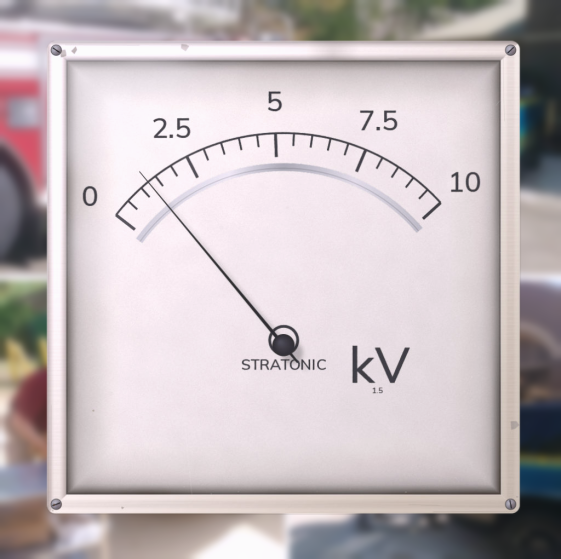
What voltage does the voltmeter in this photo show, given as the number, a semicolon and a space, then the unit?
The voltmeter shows 1.25; kV
